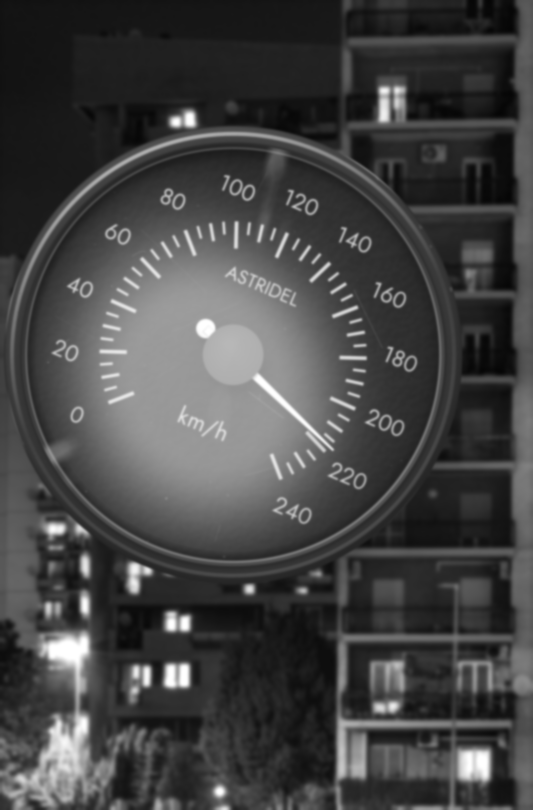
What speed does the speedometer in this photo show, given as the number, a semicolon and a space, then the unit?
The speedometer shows 217.5; km/h
